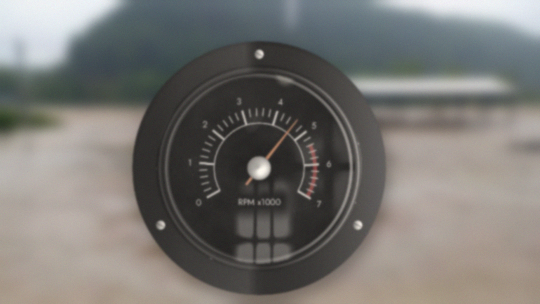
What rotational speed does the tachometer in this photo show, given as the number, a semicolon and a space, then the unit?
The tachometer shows 4600; rpm
